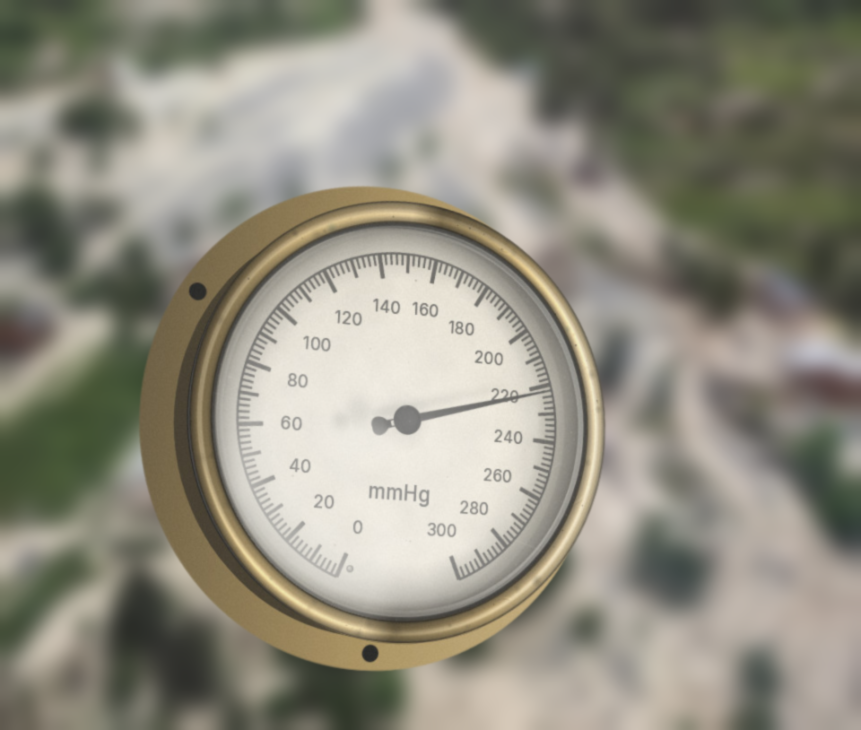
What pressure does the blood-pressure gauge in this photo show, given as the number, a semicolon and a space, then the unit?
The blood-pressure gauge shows 222; mmHg
